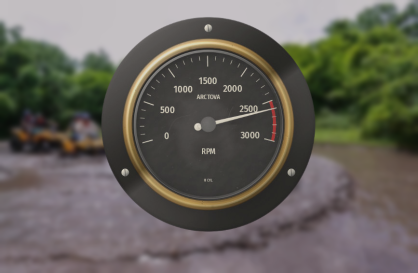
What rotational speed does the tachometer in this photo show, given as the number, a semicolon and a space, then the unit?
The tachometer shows 2600; rpm
